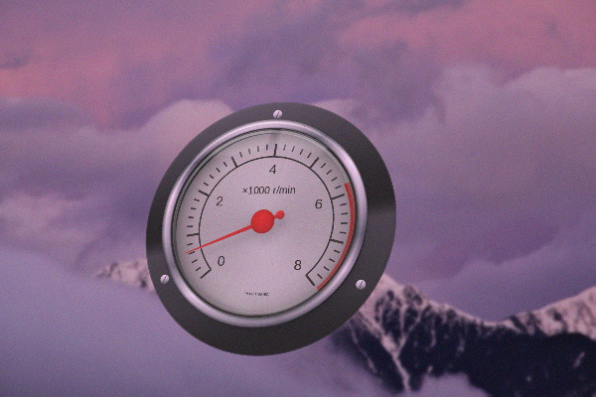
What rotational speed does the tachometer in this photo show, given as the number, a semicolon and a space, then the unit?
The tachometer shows 600; rpm
